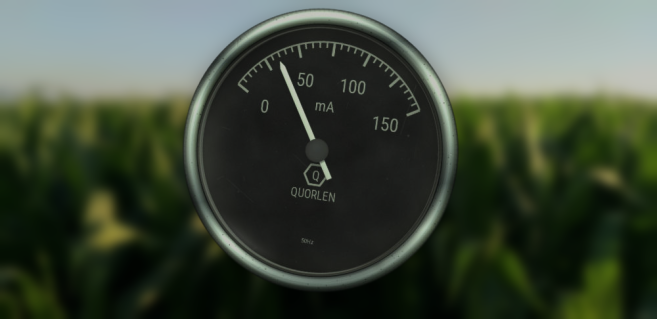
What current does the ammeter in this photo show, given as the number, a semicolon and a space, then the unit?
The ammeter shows 35; mA
